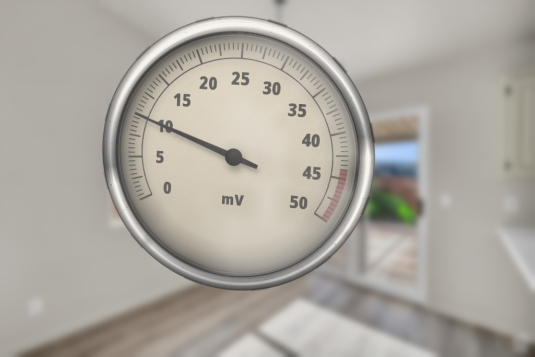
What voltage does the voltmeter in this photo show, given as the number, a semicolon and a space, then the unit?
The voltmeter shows 10; mV
